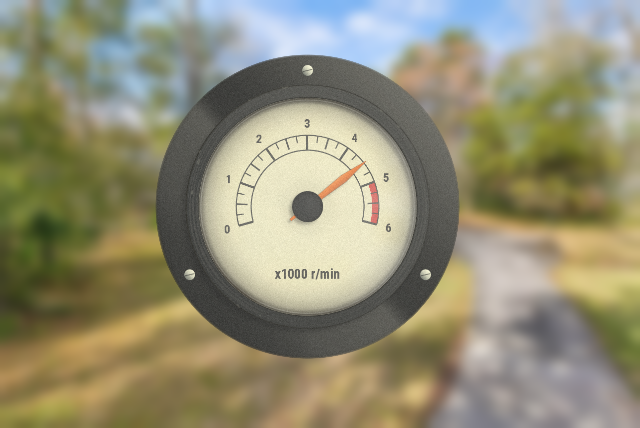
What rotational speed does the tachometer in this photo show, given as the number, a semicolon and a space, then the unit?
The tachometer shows 4500; rpm
